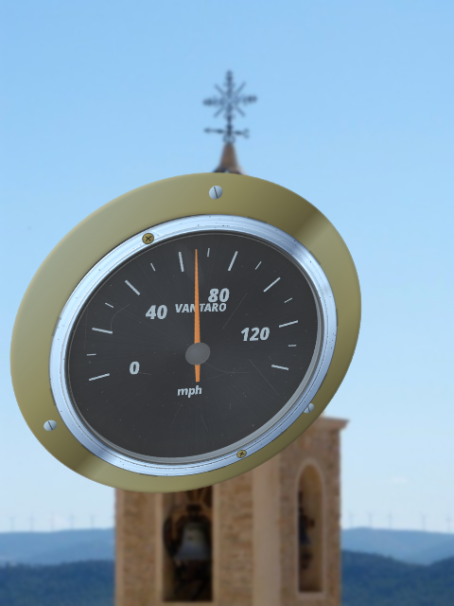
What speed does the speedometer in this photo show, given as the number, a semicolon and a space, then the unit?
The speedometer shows 65; mph
